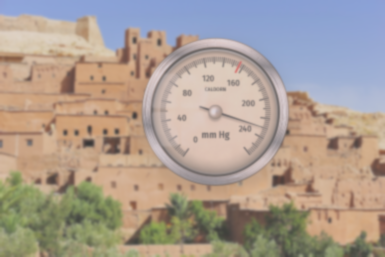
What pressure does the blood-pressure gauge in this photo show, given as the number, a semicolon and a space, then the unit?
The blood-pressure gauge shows 230; mmHg
